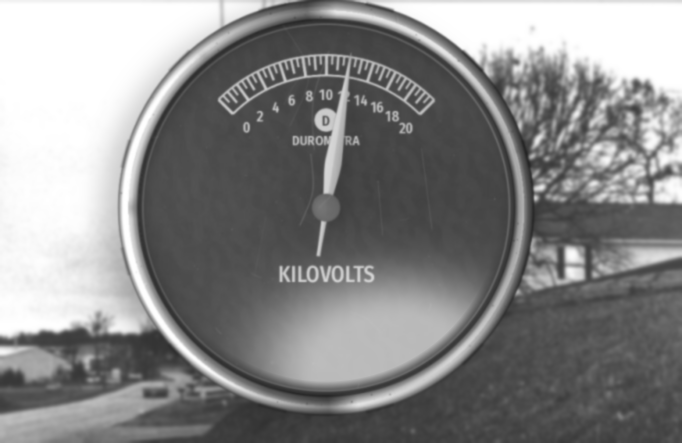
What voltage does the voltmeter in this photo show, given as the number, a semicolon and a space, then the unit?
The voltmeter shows 12; kV
